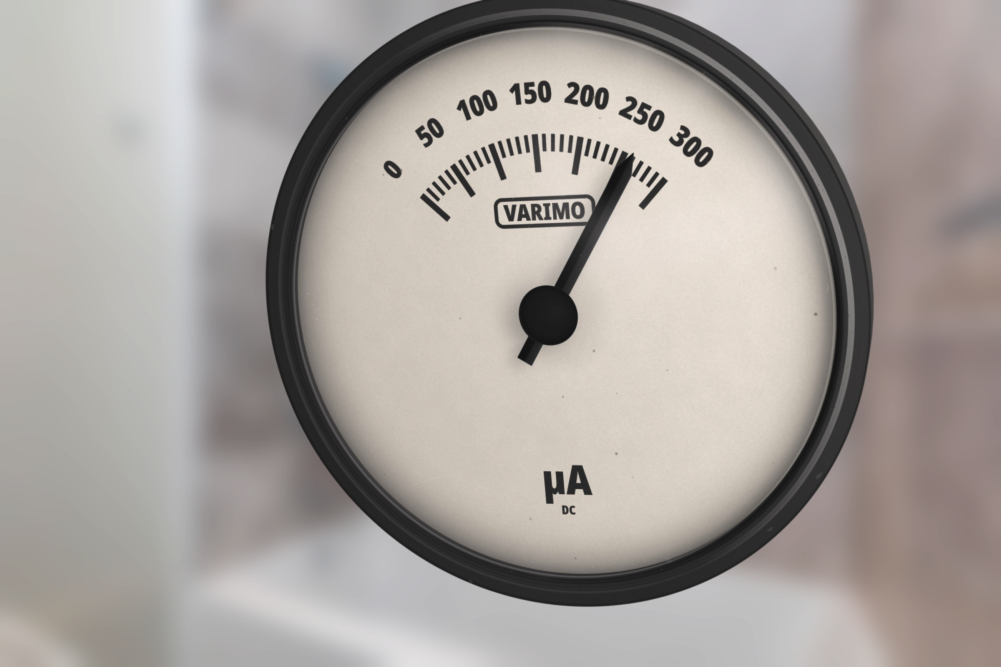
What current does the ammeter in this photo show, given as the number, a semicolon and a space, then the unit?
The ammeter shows 260; µA
